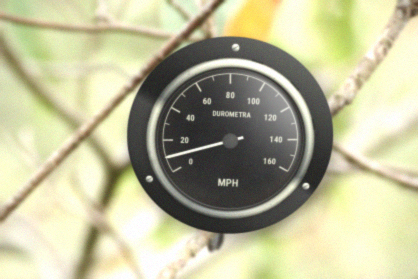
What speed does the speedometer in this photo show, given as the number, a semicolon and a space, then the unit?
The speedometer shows 10; mph
